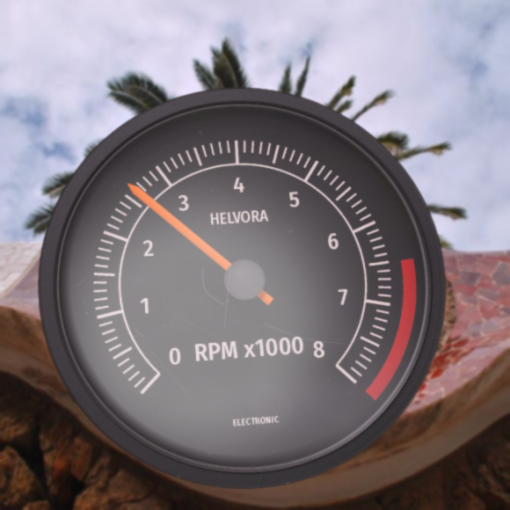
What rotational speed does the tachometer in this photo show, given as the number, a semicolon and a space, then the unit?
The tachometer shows 2600; rpm
